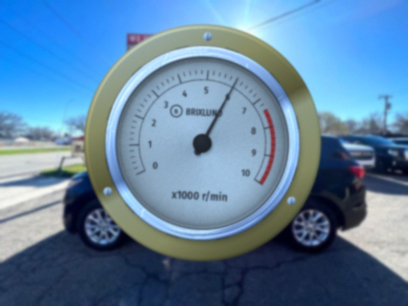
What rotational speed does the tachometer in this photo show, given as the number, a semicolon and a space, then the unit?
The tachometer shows 6000; rpm
